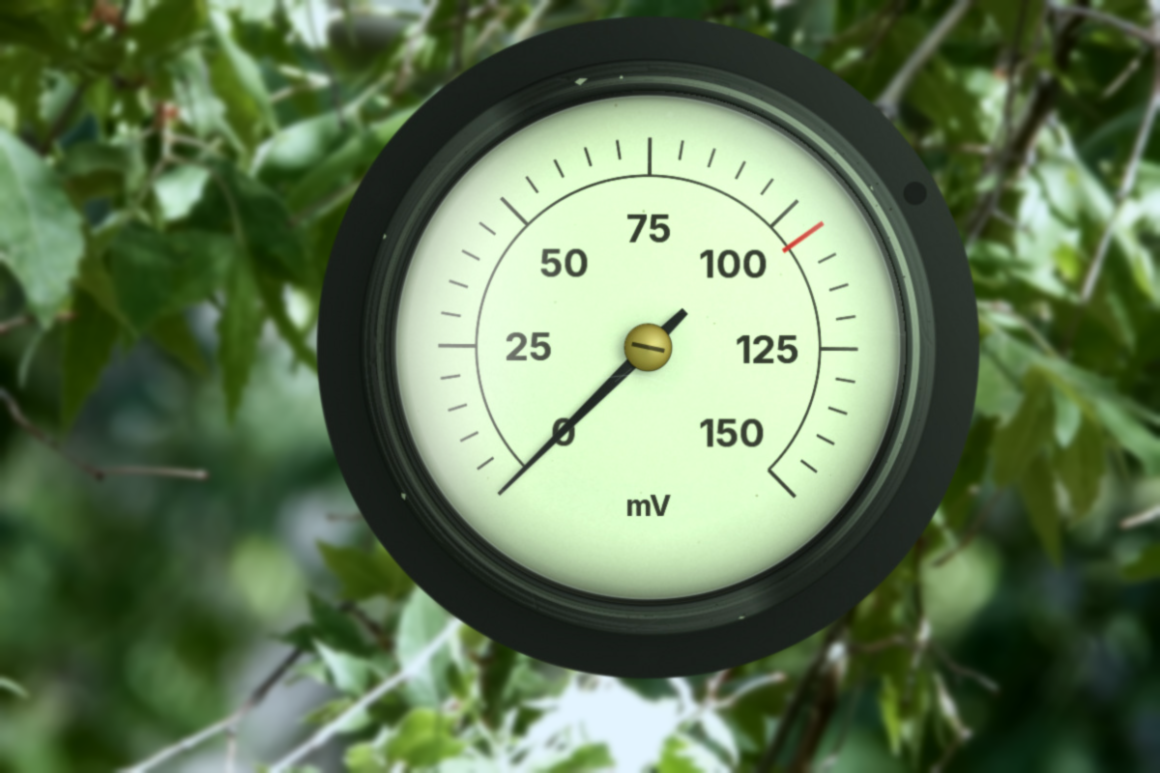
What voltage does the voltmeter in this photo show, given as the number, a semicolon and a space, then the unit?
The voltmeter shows 0; mV
